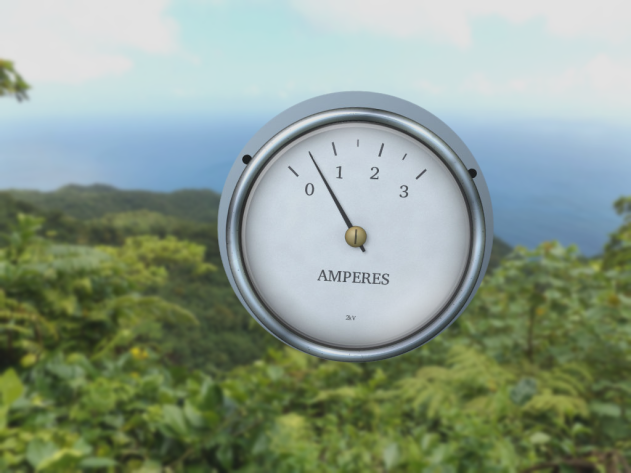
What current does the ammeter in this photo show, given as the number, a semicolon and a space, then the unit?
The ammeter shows 0.5; A
